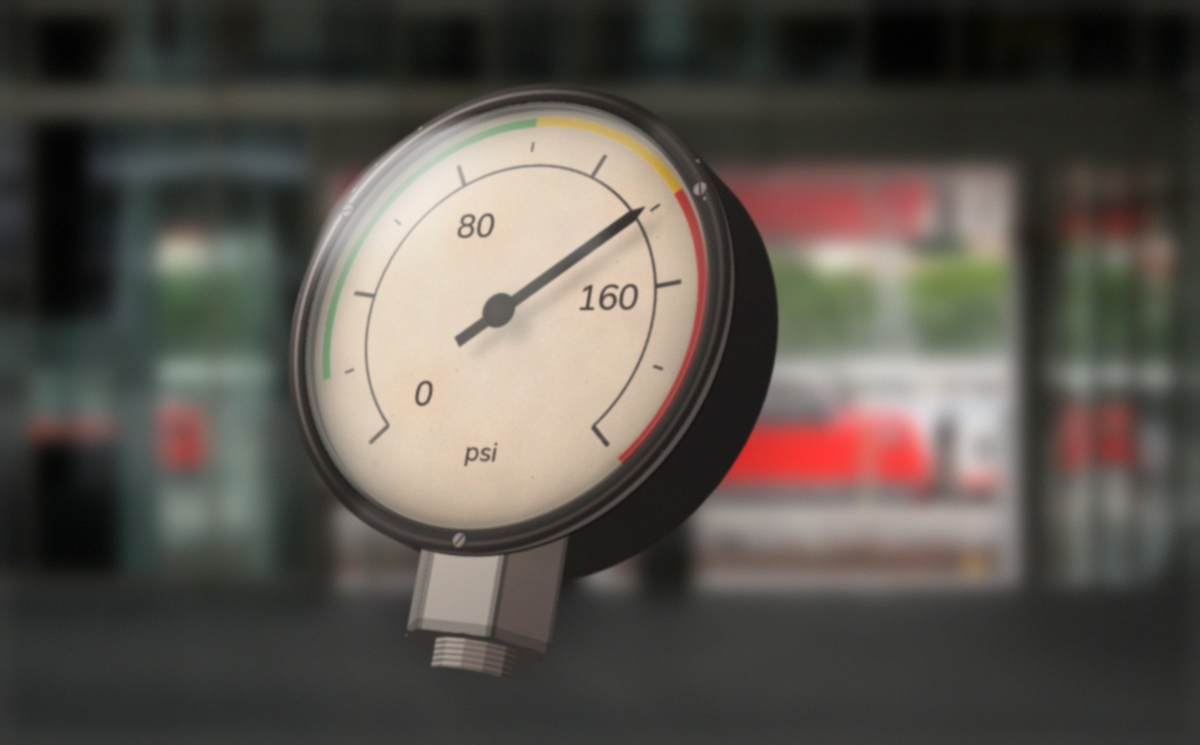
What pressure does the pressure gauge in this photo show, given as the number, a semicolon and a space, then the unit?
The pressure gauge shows 140; psi
